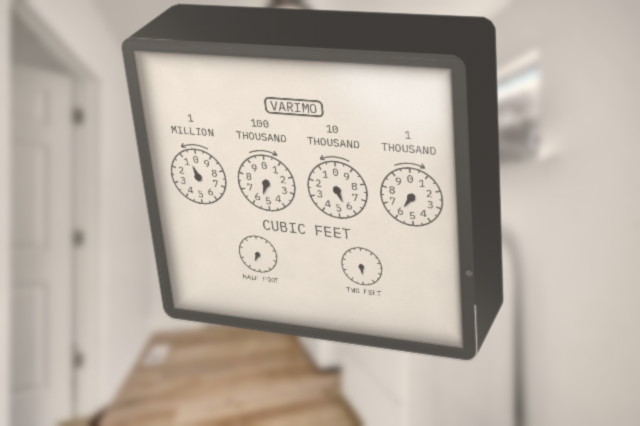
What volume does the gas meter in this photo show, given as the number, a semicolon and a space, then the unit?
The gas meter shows 55600; ft³
